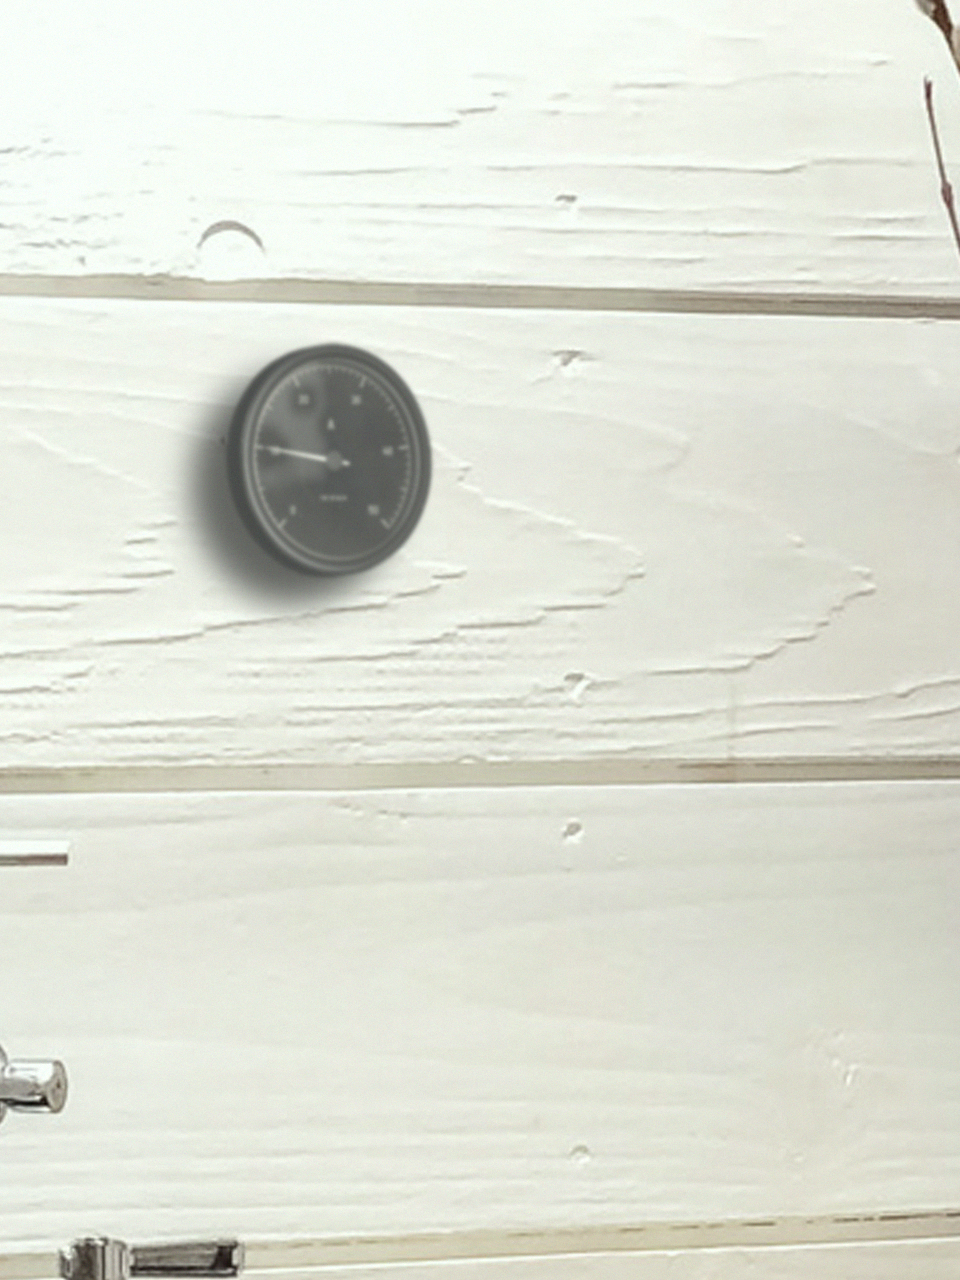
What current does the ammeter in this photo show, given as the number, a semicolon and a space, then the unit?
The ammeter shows 10; A
